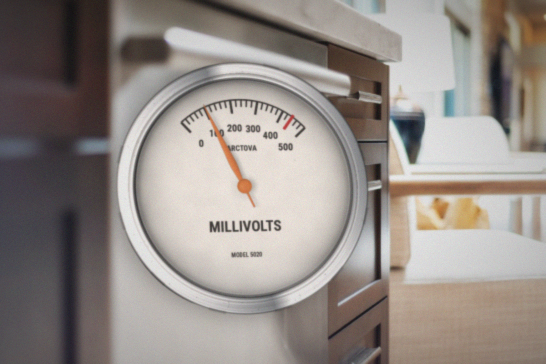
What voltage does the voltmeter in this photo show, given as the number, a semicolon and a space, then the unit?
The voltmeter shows 100; mV
